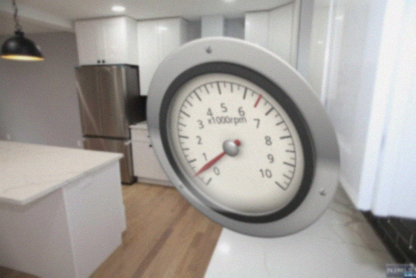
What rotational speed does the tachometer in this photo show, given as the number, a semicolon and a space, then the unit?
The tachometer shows 500; rpm
